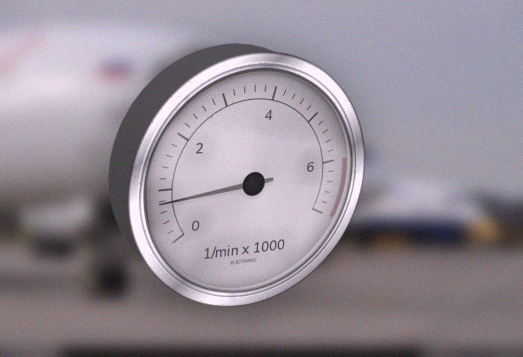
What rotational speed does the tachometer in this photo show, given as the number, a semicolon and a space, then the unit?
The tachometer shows 800; rpm
